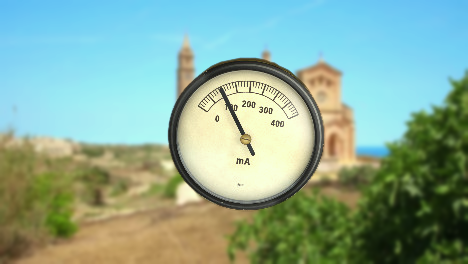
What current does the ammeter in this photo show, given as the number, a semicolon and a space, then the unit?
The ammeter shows 100; mA
